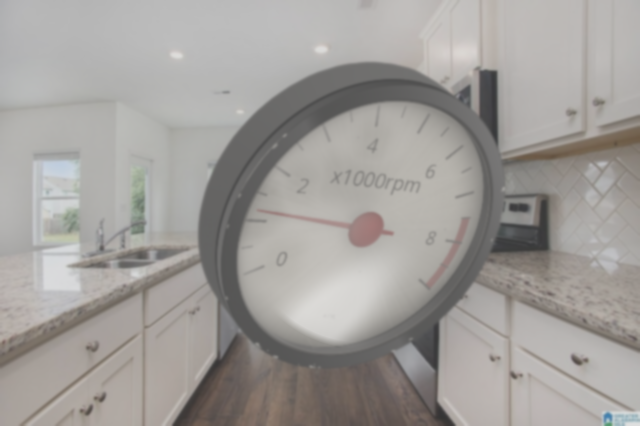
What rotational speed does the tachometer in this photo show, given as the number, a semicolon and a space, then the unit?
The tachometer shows 1250; rpm
